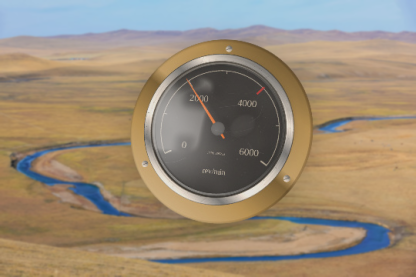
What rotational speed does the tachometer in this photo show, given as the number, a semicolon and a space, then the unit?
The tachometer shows 2000; rpm
